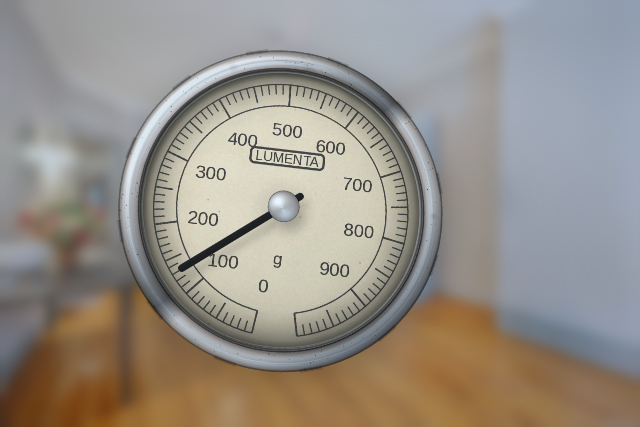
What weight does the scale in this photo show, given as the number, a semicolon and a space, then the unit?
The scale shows 130; g
